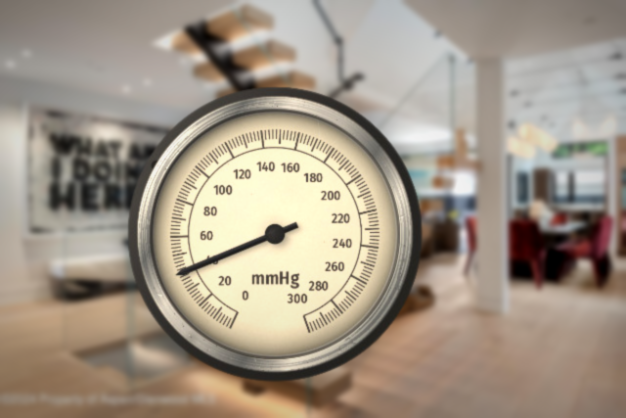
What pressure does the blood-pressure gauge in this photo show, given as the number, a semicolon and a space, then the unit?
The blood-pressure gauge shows 40; mmHg
